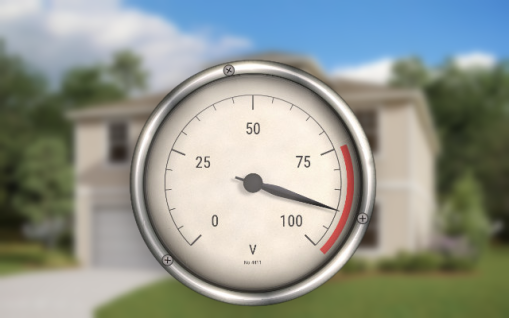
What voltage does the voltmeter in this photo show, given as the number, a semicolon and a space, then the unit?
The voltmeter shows 90; V
